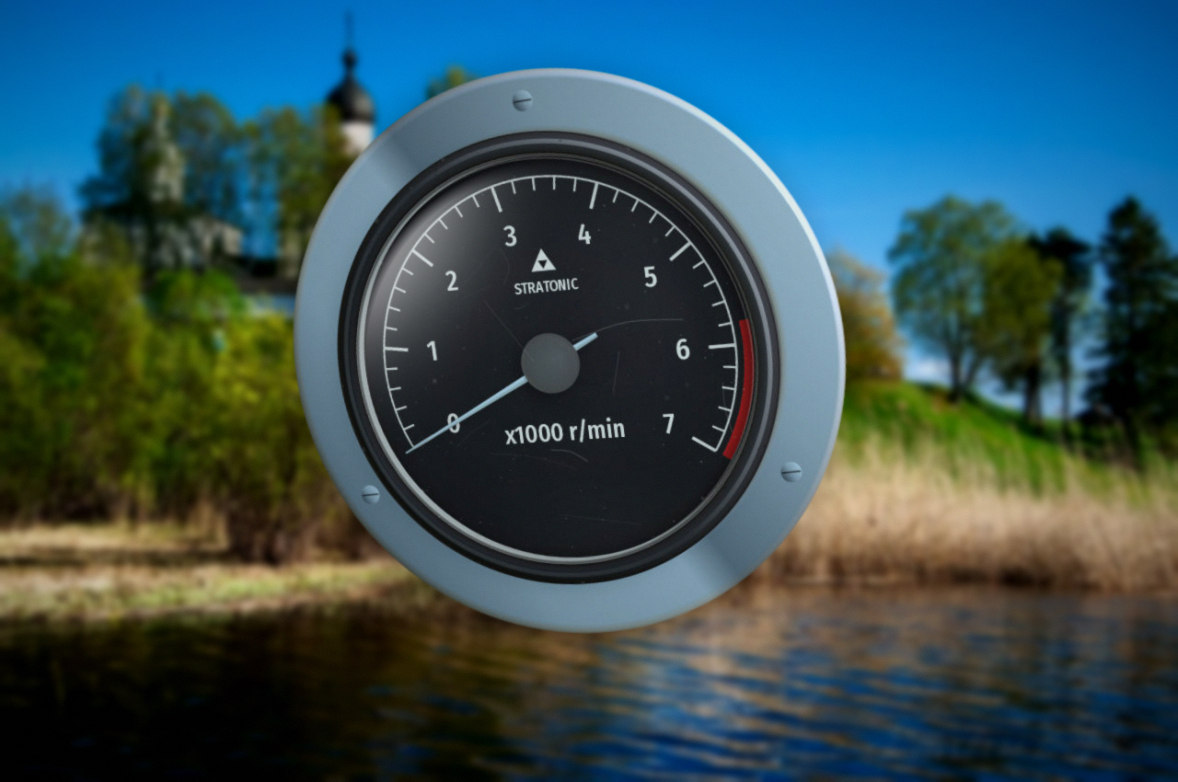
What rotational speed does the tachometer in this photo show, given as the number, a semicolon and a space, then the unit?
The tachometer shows 0; rpm
